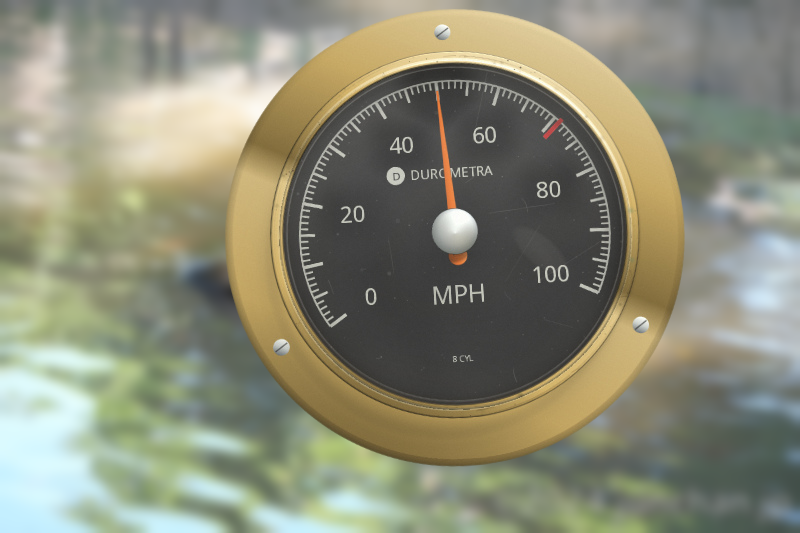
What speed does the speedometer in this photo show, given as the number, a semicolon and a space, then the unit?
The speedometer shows 50; mph
